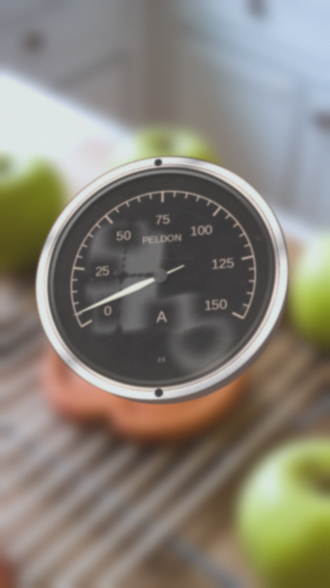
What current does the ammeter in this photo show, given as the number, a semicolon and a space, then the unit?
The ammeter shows 5; A
